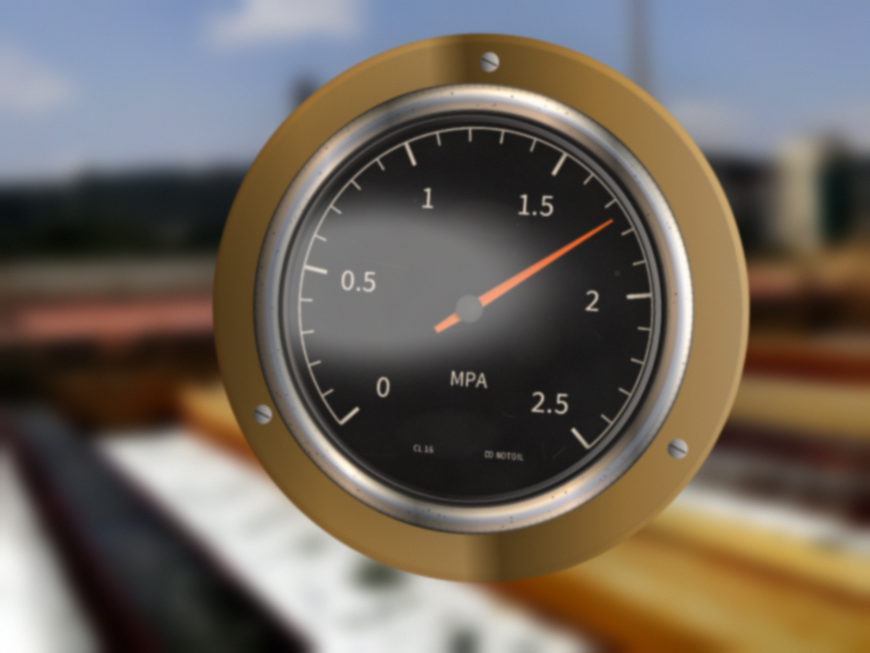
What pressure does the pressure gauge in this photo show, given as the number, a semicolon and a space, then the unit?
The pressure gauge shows 1.75; MPa
